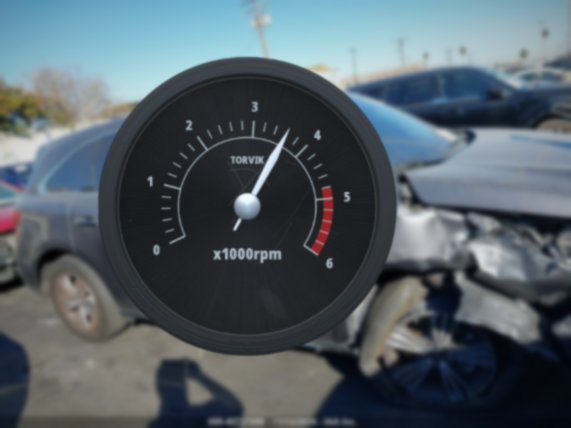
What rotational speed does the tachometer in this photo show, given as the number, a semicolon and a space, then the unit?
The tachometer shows 3600; rpm
